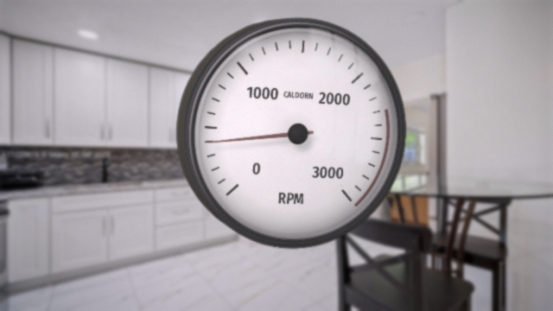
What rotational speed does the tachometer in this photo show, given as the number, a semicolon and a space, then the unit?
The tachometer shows 400; rpm
